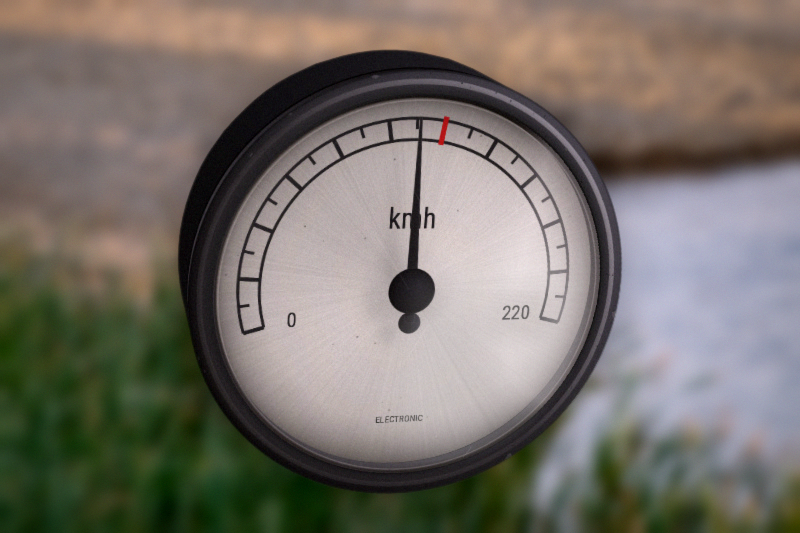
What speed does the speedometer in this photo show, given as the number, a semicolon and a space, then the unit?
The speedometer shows 110; km/h
